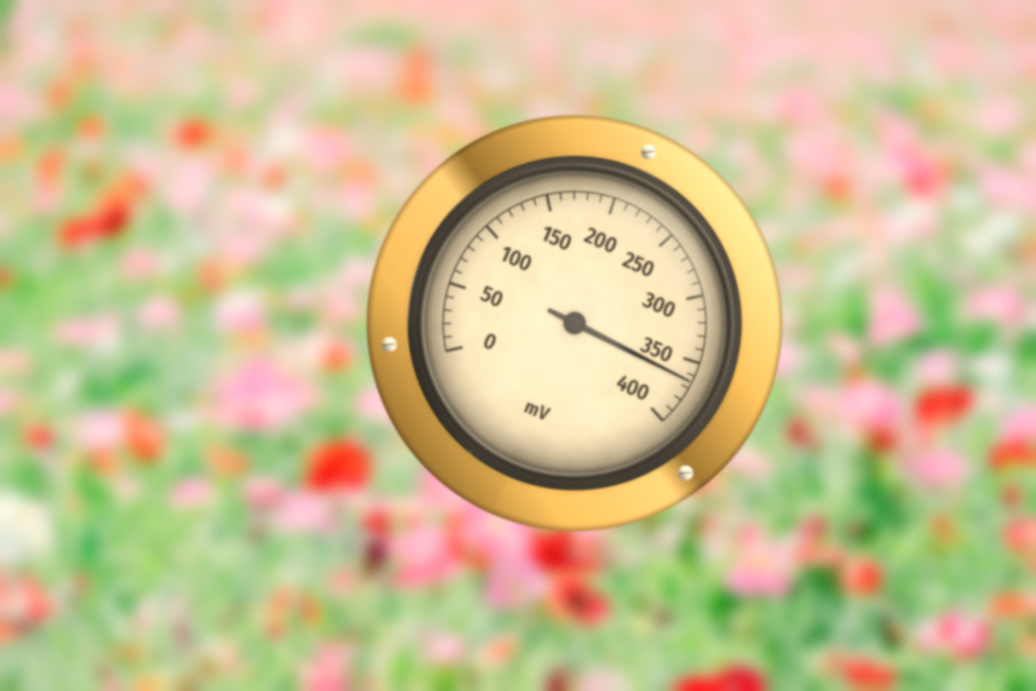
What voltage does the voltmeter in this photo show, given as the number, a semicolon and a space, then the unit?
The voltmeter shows 365; mV
